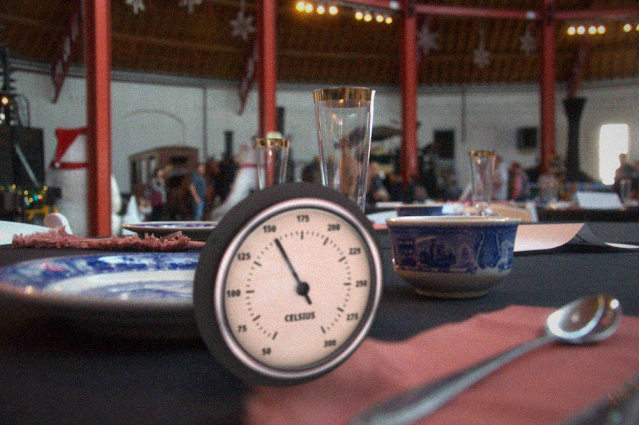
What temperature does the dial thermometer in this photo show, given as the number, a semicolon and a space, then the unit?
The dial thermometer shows 150; °C
